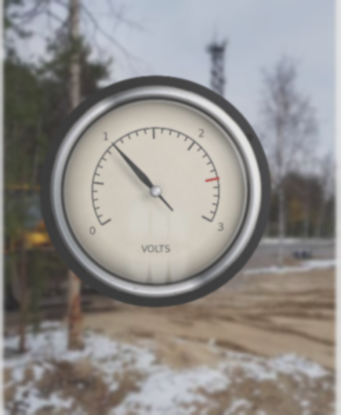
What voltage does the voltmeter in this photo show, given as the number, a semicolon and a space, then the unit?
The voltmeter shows 1; V
